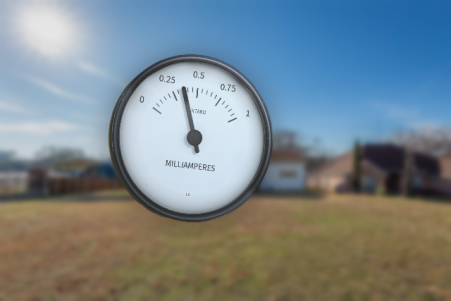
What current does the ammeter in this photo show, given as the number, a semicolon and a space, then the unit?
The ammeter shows 0.35; mA
